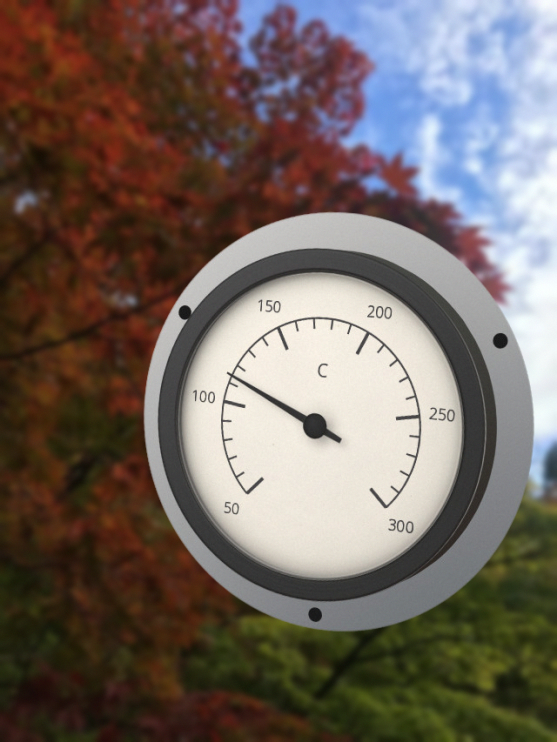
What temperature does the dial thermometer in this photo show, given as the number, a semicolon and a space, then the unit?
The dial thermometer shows 115; °C
